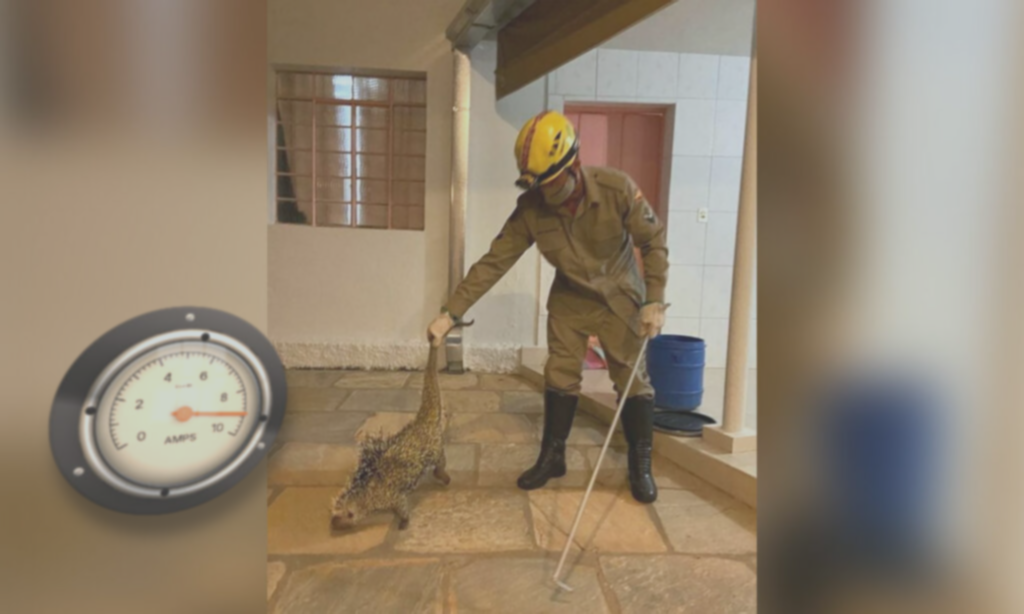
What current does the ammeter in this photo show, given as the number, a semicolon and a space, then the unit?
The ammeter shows 9; A
